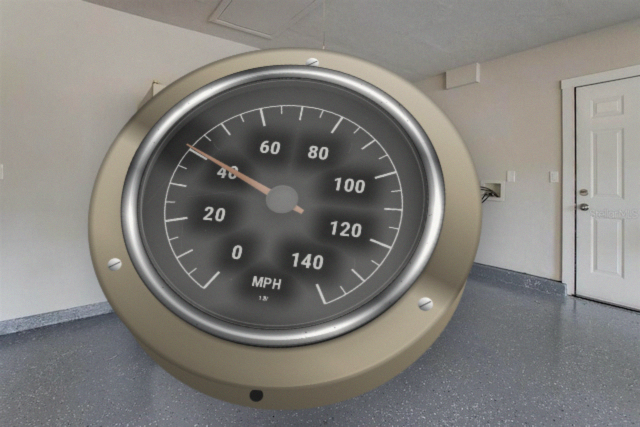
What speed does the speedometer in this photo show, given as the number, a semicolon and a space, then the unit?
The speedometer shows 40; mph
